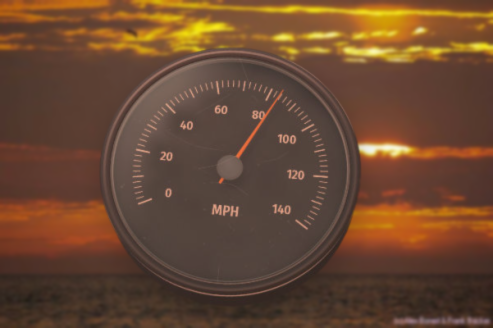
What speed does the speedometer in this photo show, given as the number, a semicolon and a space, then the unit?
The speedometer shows 84; mph
